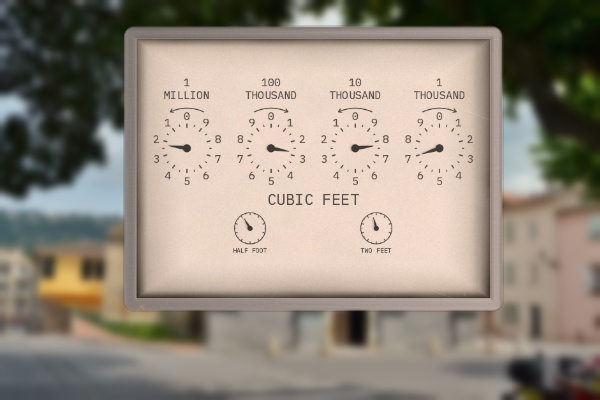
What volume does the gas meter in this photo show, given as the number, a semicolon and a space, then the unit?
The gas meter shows 227700; ft³
